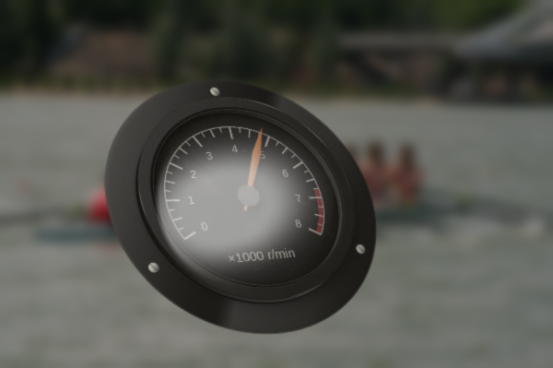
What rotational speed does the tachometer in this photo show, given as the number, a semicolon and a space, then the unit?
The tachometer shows 4750; rpm
